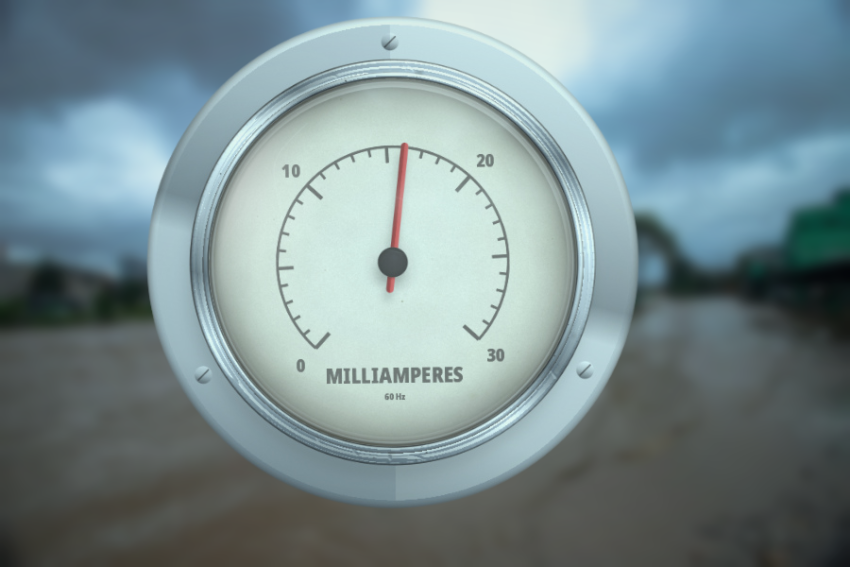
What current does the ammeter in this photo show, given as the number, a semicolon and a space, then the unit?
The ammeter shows 16; mA
